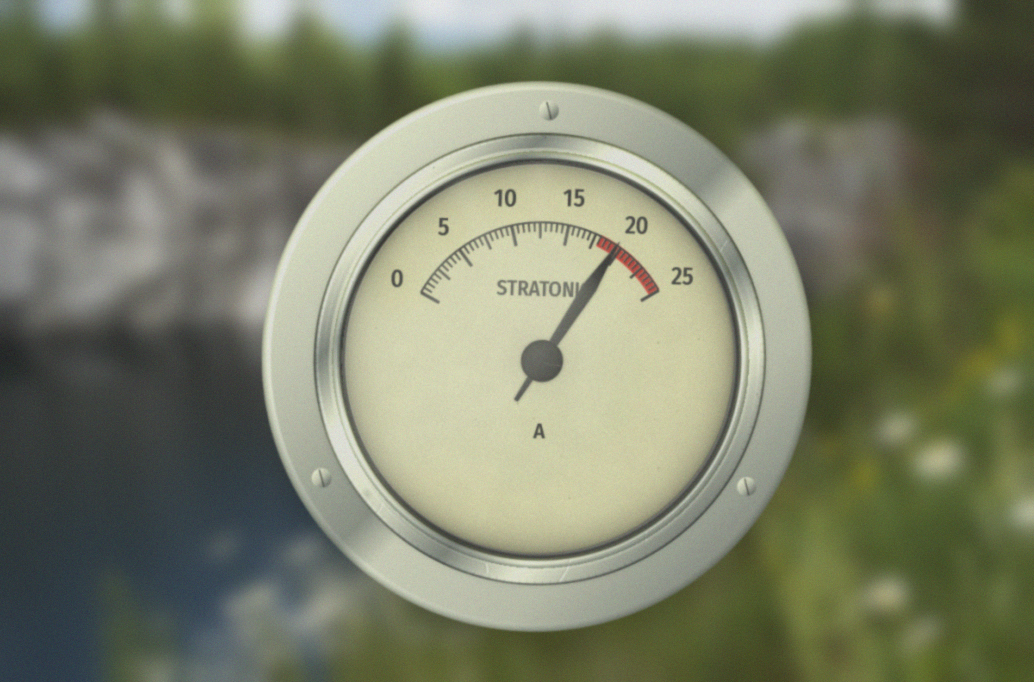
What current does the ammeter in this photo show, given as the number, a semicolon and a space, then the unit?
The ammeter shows 19.5; A
